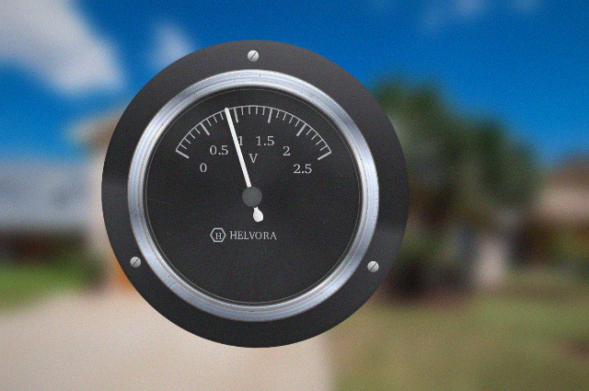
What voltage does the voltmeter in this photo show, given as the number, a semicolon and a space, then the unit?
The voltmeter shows 0.9; V
